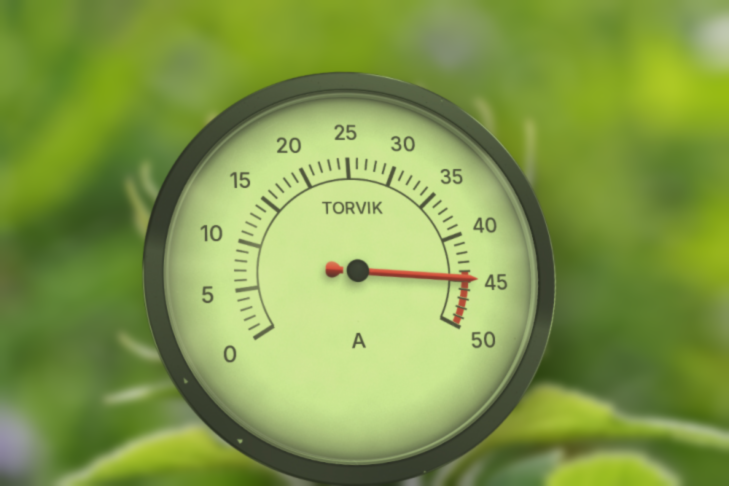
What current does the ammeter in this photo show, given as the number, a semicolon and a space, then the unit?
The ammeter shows 45; A
